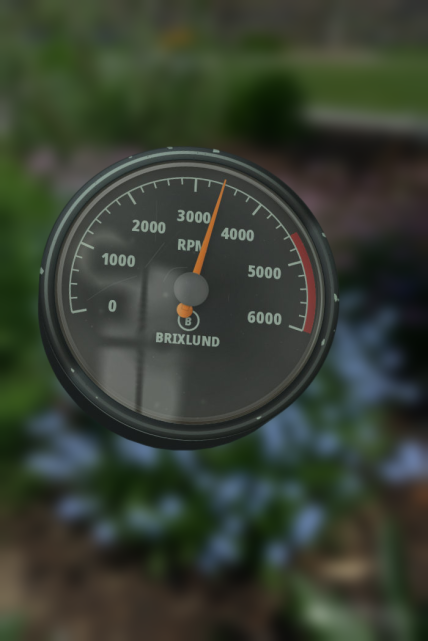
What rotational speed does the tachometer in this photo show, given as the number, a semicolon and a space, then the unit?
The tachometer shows 3400; rpm
